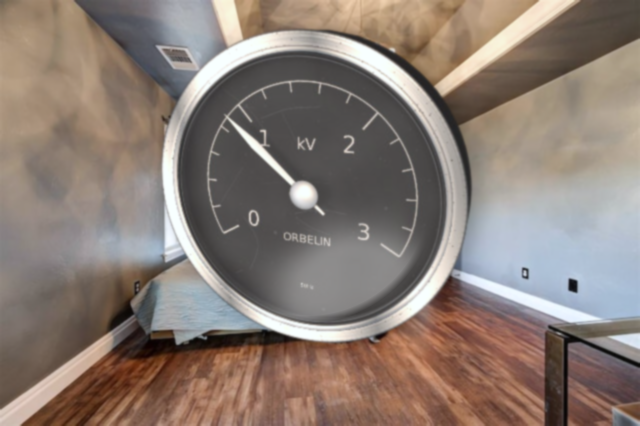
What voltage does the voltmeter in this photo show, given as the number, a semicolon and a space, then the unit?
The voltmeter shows 0.9; kV
